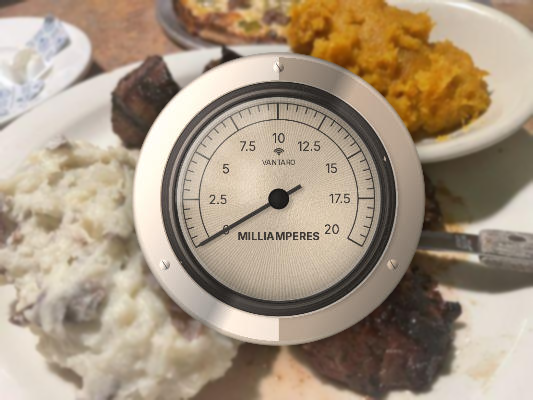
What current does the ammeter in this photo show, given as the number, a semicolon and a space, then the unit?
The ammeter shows 0; mA
